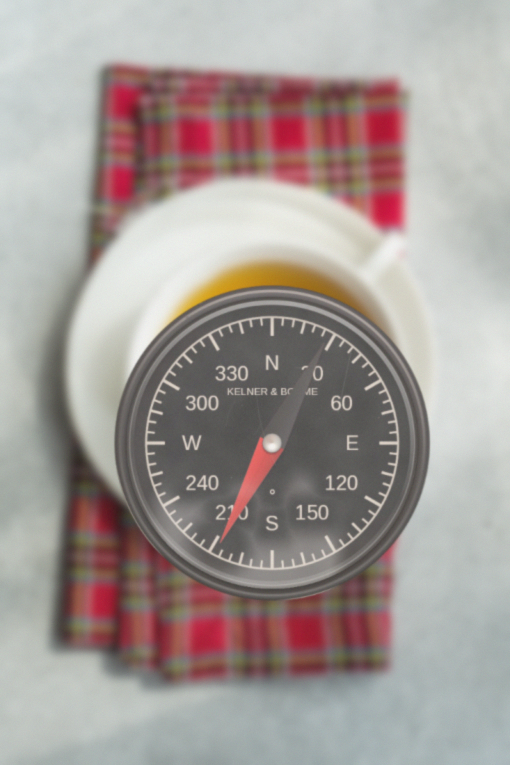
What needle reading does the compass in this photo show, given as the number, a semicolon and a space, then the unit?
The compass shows 207.5; °
